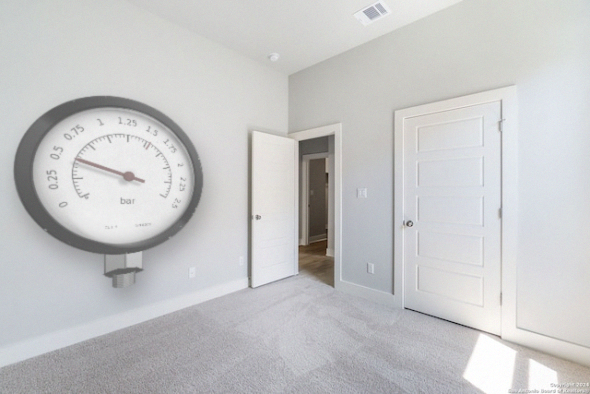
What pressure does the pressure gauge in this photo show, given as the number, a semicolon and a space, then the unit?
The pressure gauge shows 0.5; bar
